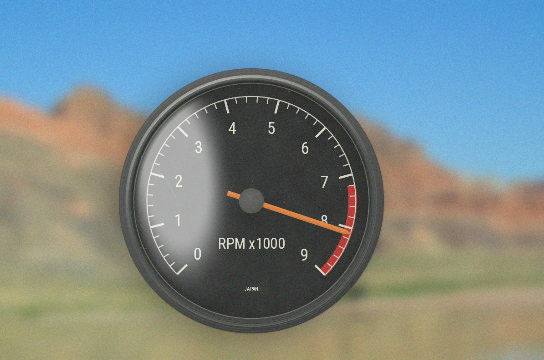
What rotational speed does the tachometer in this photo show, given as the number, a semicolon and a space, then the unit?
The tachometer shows 8100; rpm
